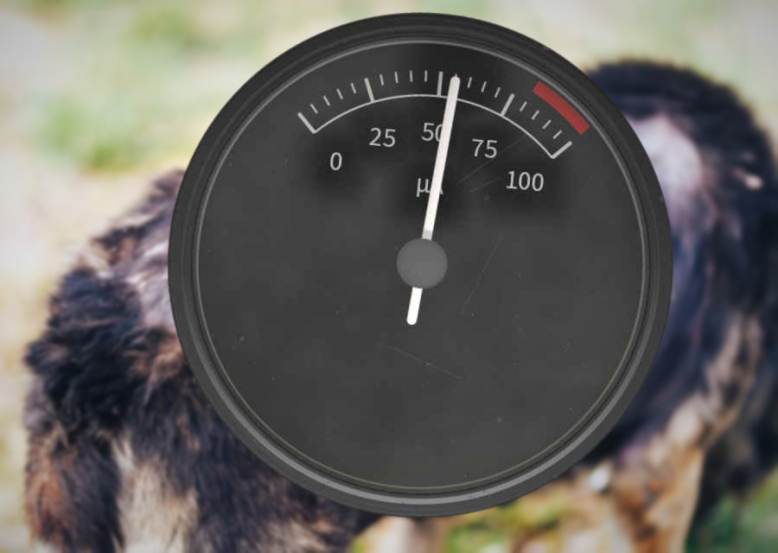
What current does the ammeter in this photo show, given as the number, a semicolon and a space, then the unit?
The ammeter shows 55; µA
